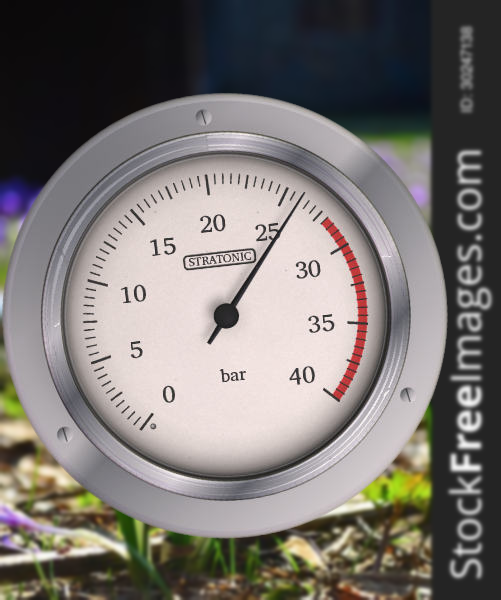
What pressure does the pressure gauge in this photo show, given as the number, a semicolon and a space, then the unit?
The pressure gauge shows 26; bar
